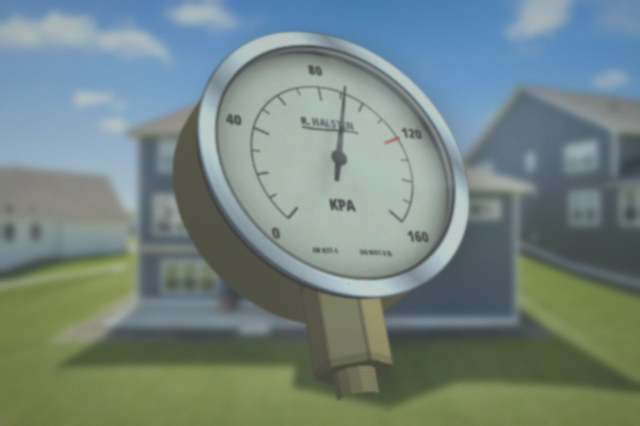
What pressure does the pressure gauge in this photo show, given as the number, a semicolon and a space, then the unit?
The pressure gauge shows 90; kPa
